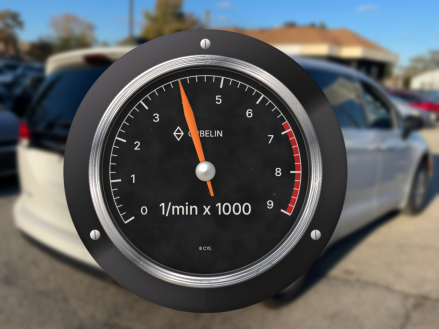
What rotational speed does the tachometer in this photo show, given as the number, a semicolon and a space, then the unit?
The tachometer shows 4000; rpm
